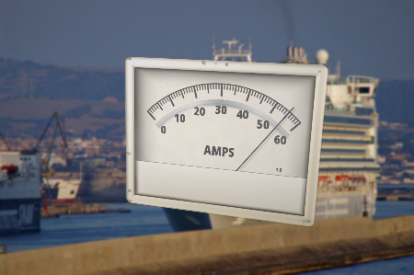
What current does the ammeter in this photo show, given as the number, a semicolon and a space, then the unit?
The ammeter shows 55; A
